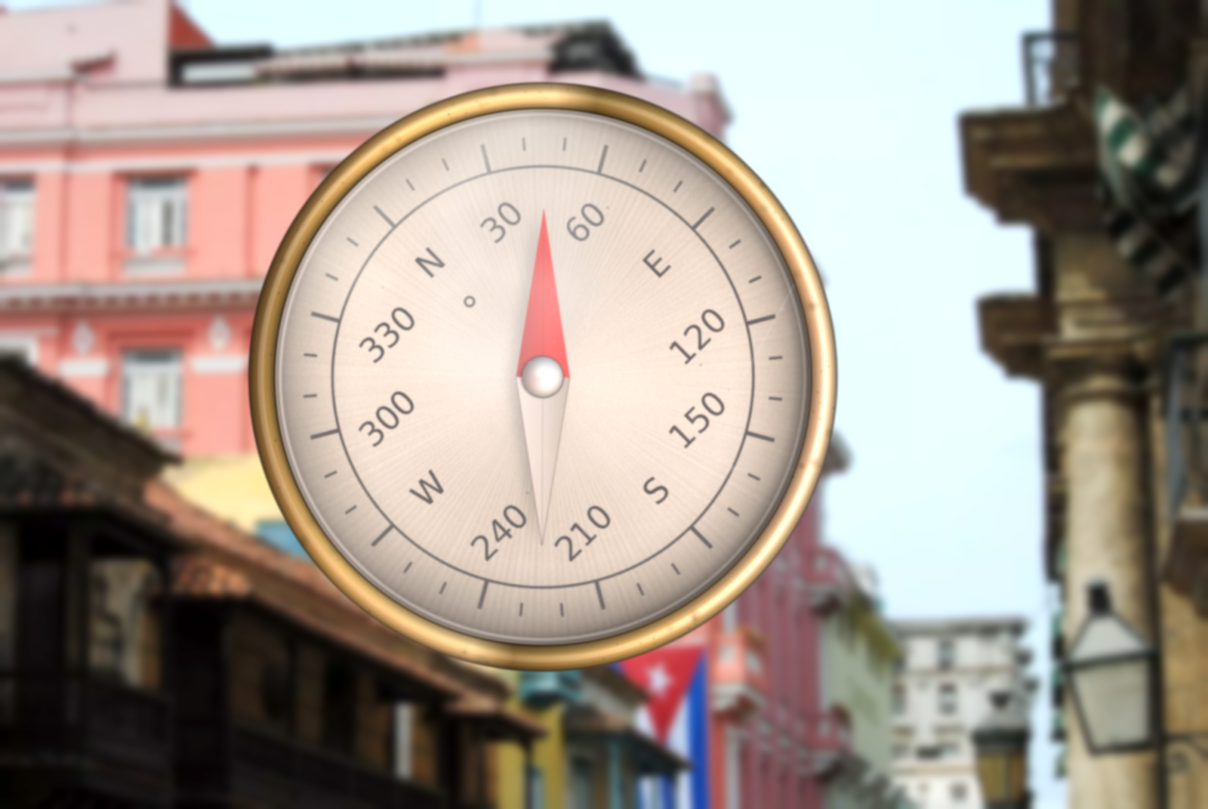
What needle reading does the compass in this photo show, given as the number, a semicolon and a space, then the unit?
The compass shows 45; °
